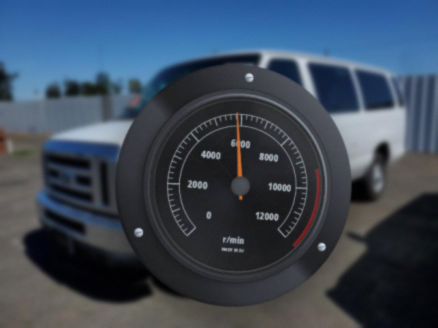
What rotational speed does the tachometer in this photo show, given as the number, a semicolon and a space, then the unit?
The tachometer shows 5800; rpm
